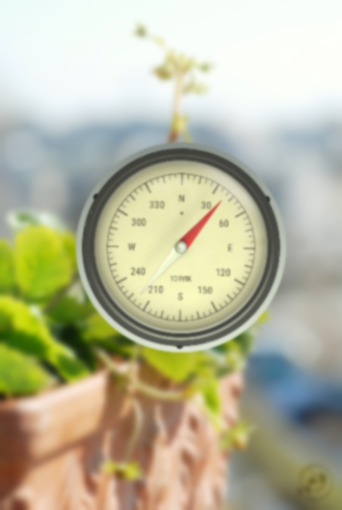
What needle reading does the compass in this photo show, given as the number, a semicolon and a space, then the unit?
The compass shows 40; °
